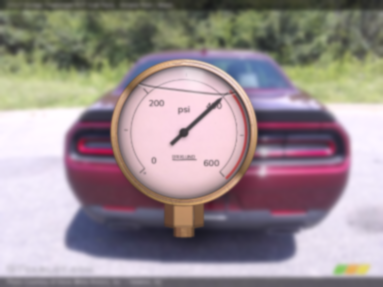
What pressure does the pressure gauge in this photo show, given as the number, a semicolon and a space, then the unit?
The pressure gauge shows 400; psi
